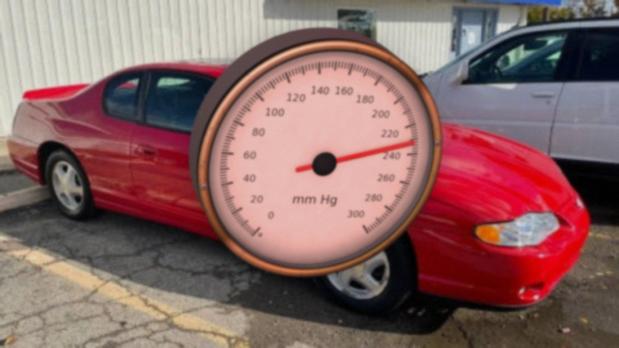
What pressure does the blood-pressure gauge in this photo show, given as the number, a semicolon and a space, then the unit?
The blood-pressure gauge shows 230; mmHg
